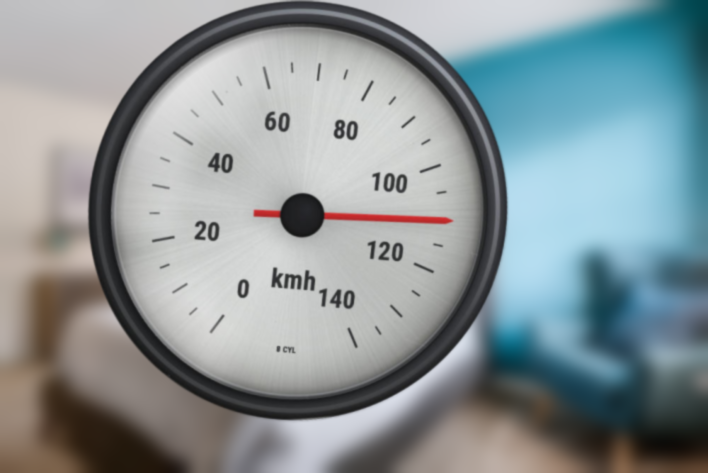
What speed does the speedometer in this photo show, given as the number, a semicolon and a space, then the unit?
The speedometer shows 110; km/h
